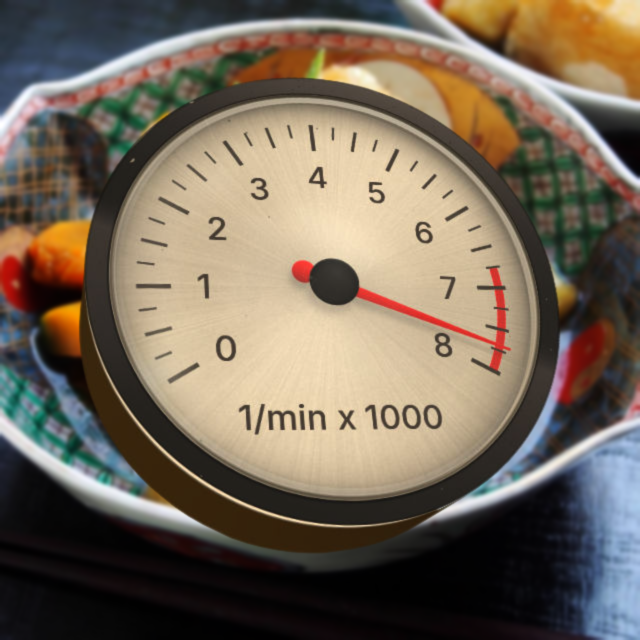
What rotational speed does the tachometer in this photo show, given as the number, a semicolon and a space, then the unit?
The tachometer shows 7750; rpm
